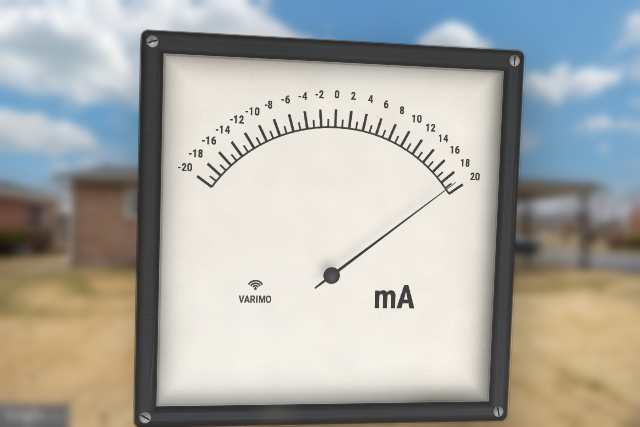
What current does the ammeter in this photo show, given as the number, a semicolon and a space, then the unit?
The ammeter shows 19; mA
